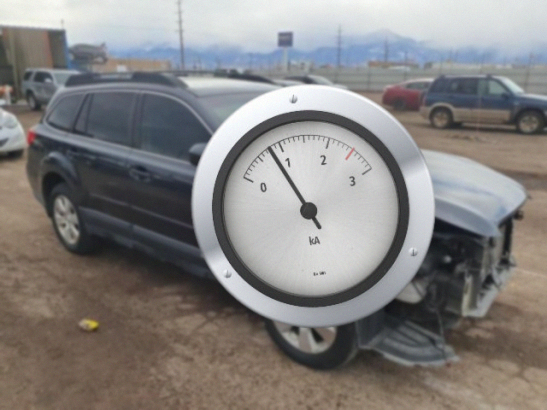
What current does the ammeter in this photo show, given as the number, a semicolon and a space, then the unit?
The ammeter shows 0.8; kA
